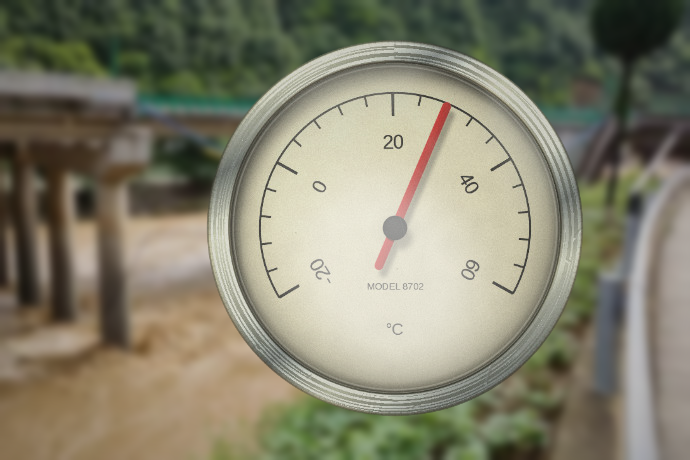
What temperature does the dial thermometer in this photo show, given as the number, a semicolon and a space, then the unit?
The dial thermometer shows 28; °C
